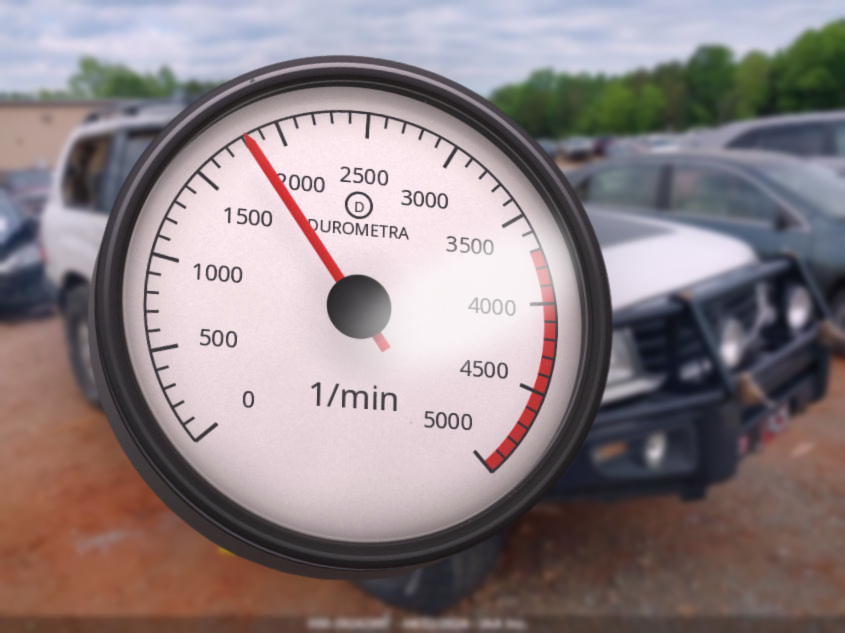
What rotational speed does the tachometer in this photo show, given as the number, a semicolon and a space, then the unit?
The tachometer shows 1800; rpm
